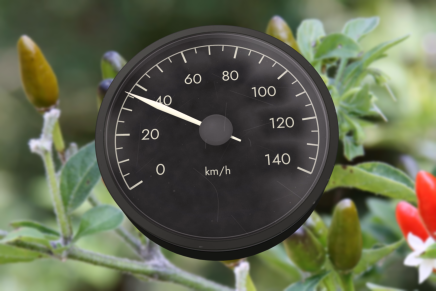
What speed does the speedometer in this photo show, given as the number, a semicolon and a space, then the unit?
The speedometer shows 35; km/h
